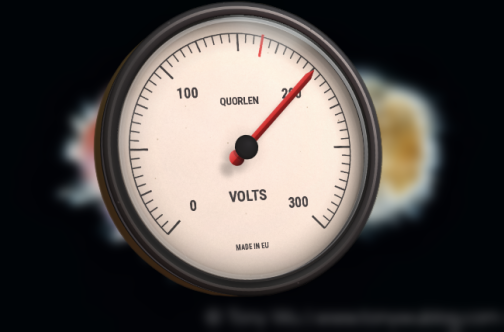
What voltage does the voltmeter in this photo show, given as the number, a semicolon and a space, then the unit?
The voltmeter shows 200; V
